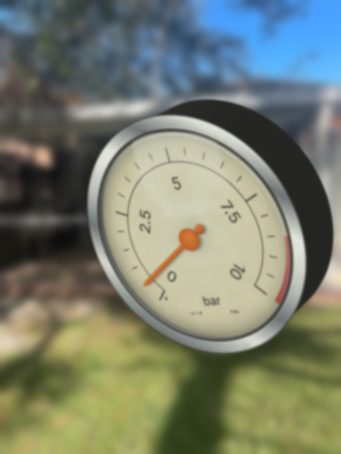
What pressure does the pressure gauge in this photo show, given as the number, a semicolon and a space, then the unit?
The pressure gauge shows 0.5; bar
